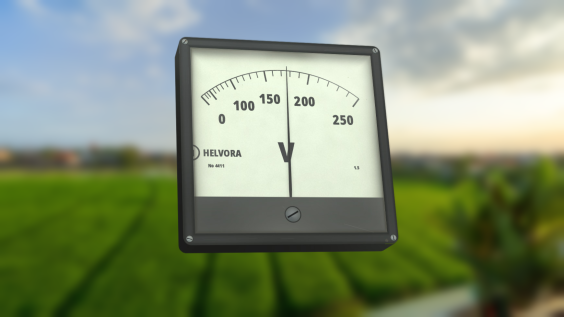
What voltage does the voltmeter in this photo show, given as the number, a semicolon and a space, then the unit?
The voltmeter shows 175; V
